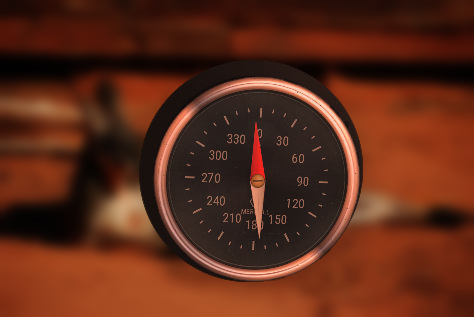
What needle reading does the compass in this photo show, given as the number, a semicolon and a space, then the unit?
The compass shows 355; °
